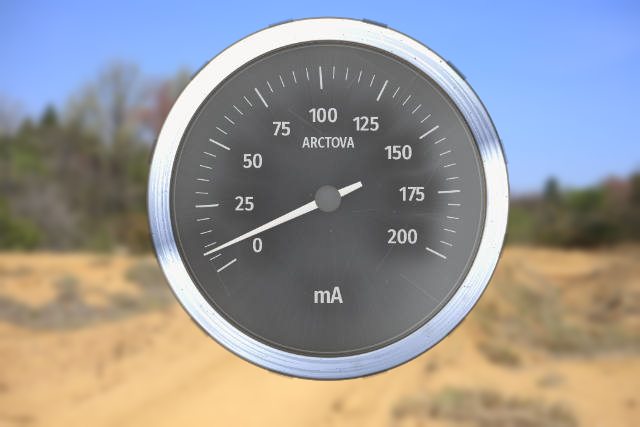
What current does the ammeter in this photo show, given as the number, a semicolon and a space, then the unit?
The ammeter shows 7.5; mA
